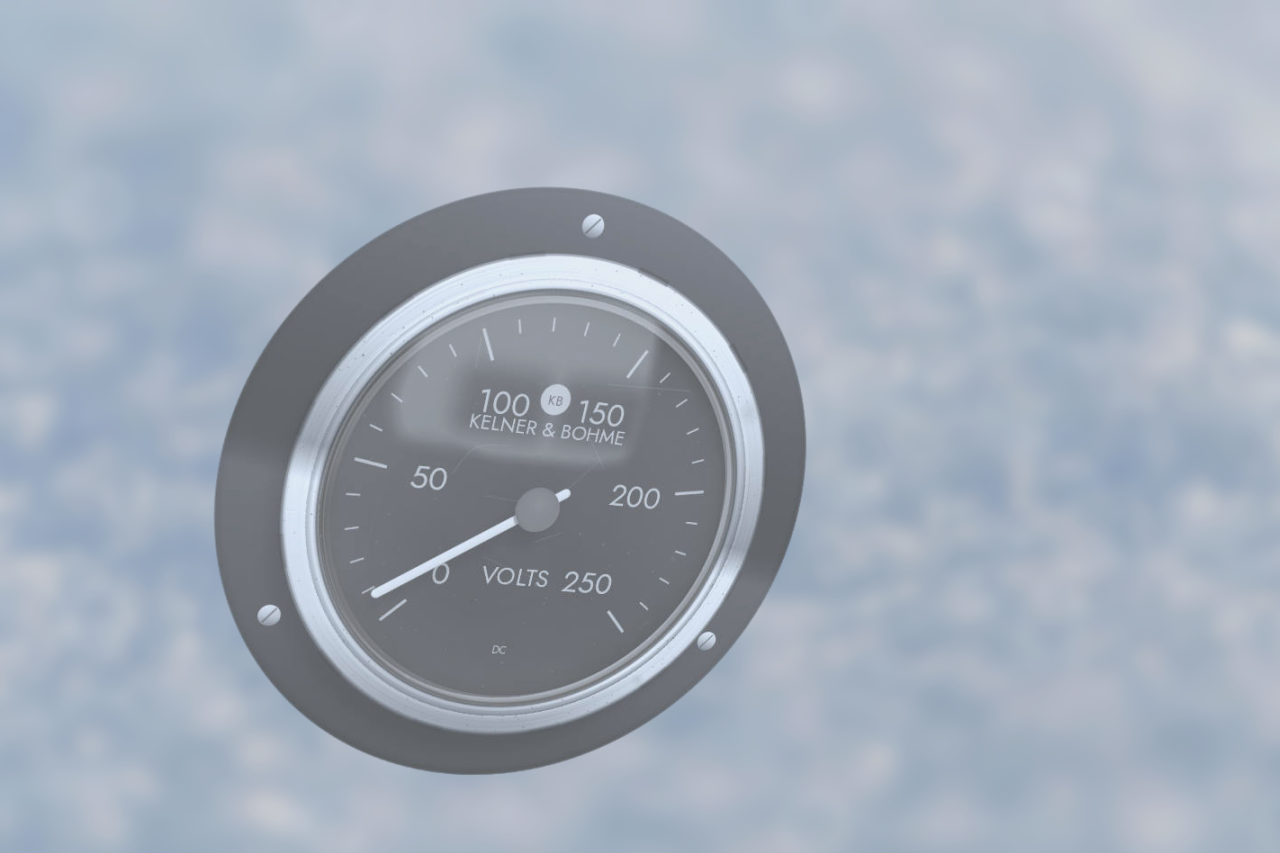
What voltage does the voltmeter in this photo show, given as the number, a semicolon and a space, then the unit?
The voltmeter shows 10; V
